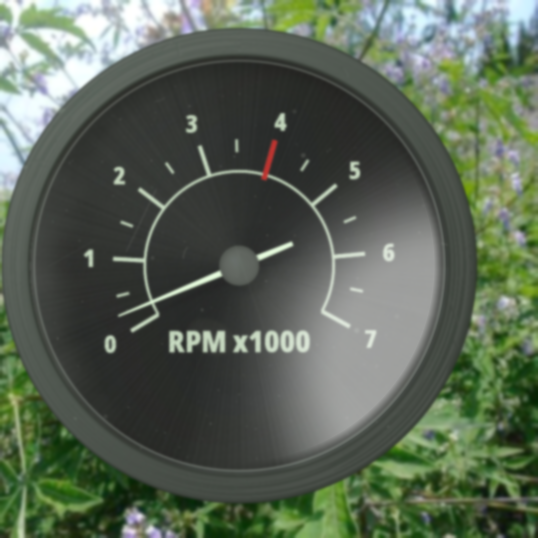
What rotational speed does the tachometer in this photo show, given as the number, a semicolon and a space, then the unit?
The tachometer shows 250; rpm
